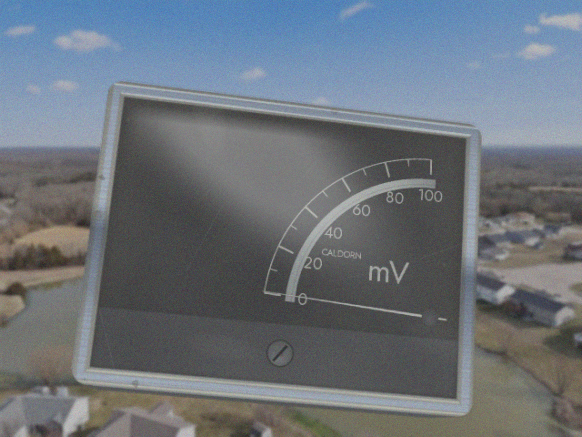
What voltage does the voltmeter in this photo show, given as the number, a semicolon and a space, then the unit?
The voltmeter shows 0; mV
